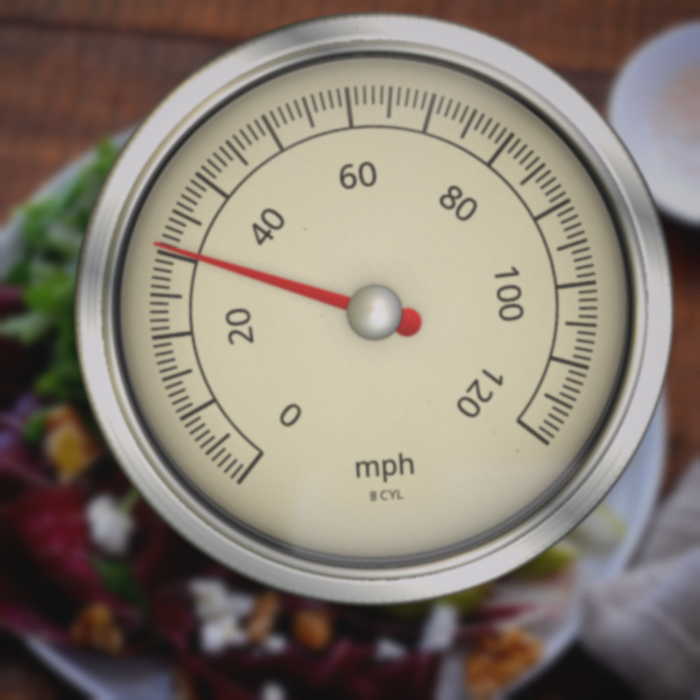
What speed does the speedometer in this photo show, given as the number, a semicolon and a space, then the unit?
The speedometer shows 31; mph
